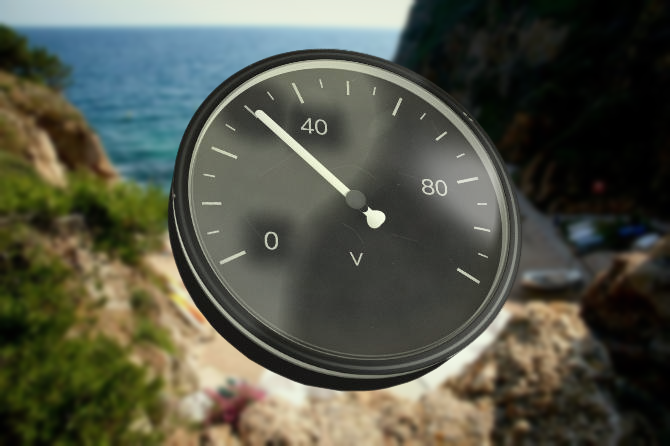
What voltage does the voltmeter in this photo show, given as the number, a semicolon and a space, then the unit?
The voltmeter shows 30; V
